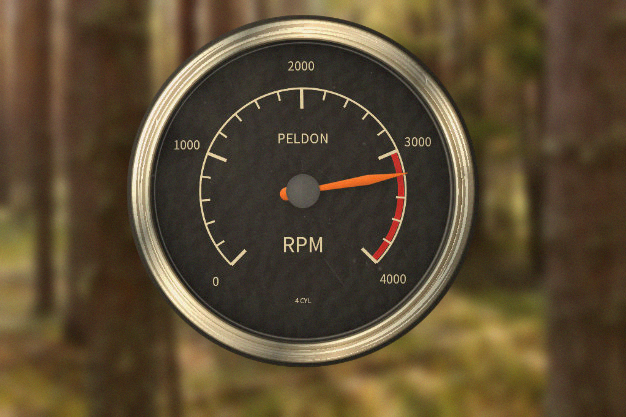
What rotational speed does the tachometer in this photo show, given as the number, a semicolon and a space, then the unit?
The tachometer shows 3200; rpm
